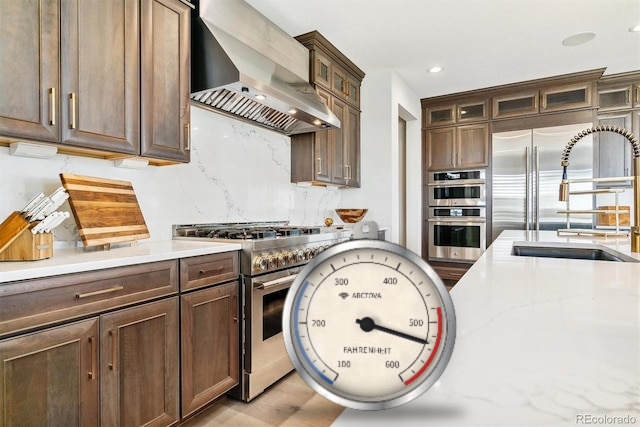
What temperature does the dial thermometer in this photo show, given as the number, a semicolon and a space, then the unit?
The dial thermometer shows 530; °F
